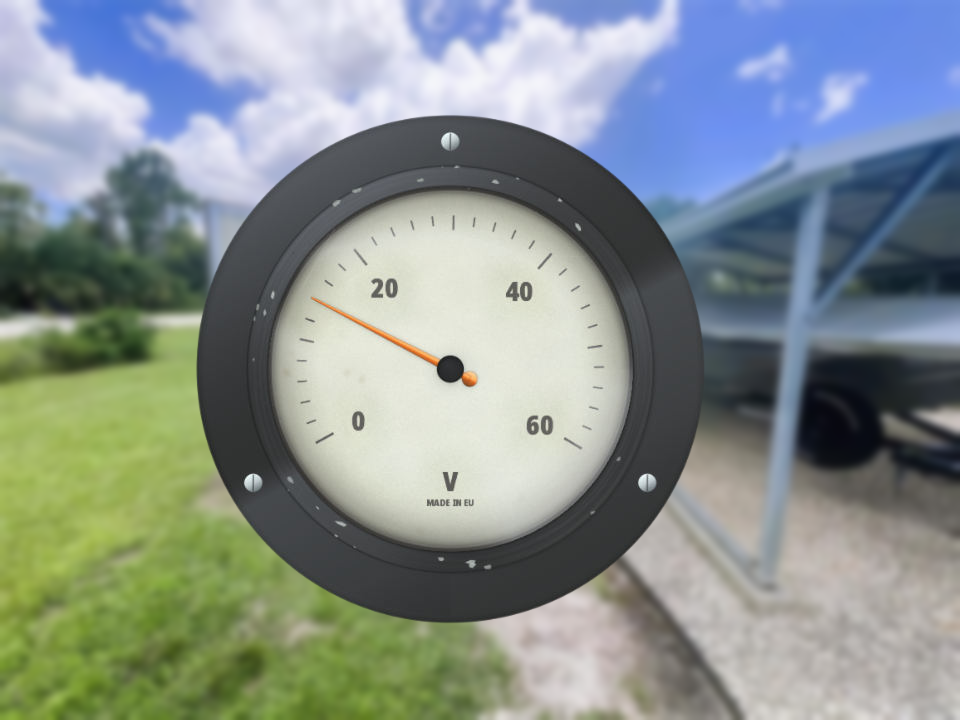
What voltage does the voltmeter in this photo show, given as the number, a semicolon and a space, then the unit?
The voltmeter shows 14; V
